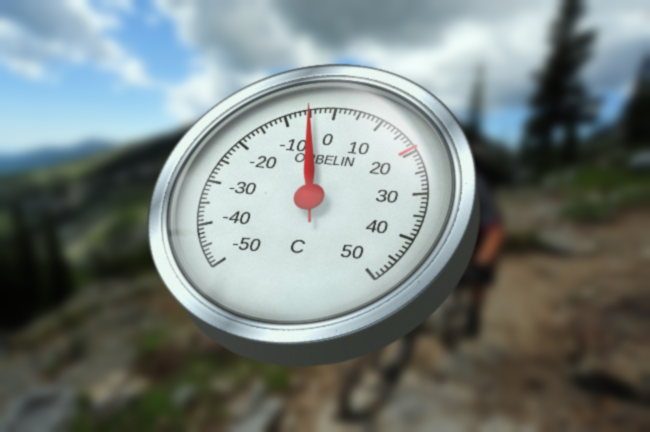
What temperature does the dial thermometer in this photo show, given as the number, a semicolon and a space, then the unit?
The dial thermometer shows -5; °C
